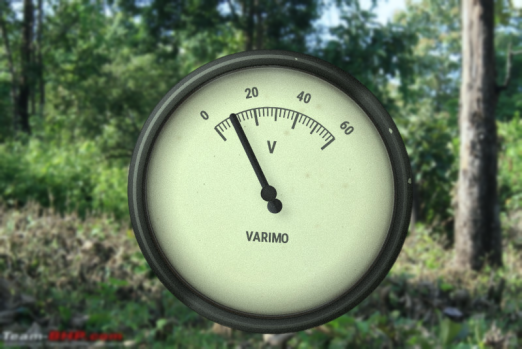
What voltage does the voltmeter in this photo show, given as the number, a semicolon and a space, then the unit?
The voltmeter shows 10; V
